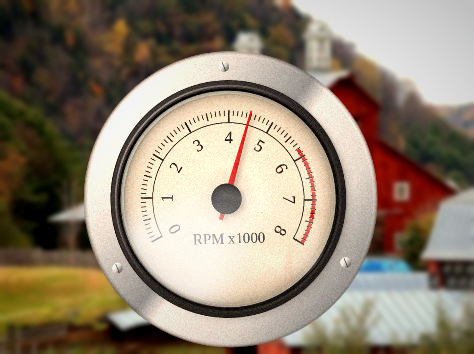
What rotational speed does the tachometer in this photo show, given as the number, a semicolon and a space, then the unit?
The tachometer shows 4500; rpm
